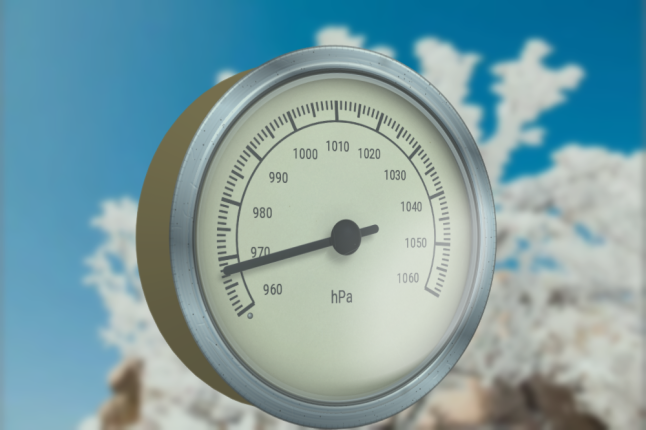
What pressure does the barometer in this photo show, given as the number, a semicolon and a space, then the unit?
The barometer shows 968; hPa
